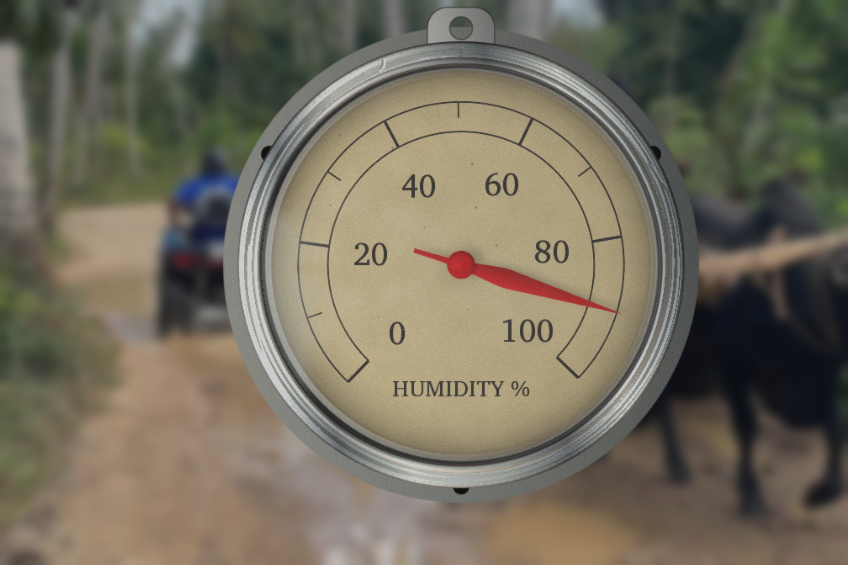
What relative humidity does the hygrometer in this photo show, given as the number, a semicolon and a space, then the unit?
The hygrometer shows 90; %
